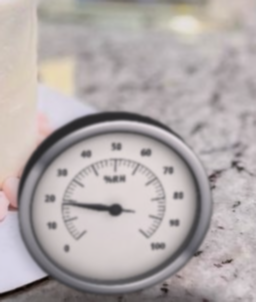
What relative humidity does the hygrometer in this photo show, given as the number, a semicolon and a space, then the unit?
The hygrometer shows 20; %
